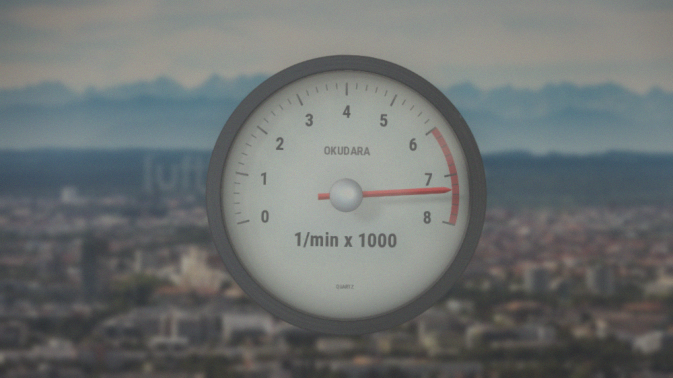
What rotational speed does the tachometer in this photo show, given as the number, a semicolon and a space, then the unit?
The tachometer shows 7300; rpm
